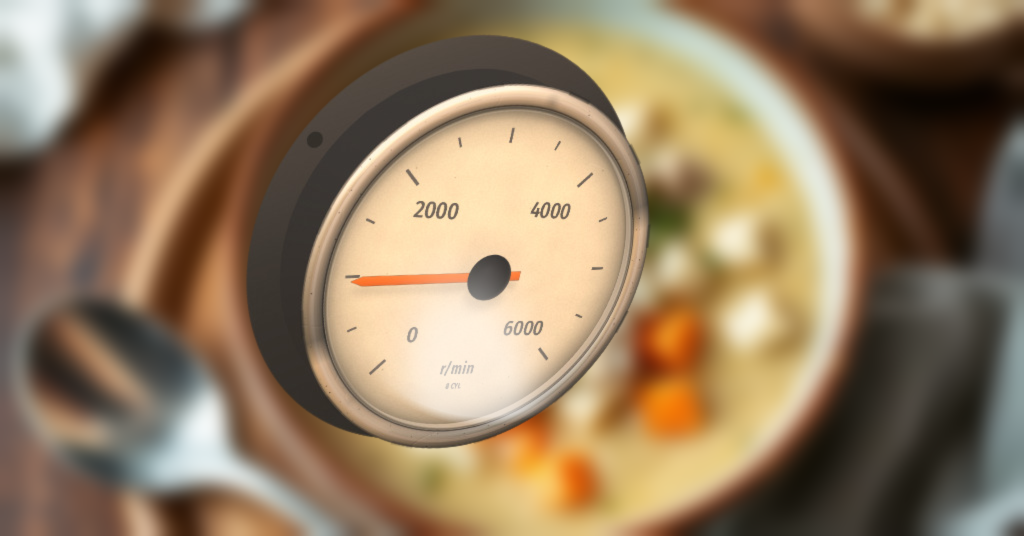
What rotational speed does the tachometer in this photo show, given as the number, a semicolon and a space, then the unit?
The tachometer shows 1000; rpm
